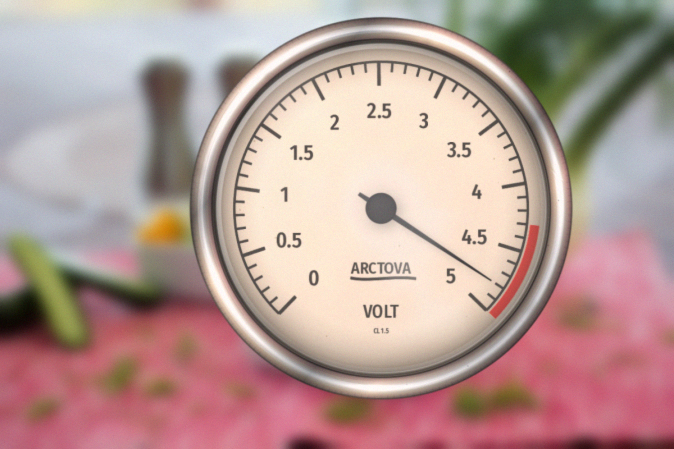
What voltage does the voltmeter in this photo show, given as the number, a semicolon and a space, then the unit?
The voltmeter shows 4.8; V
